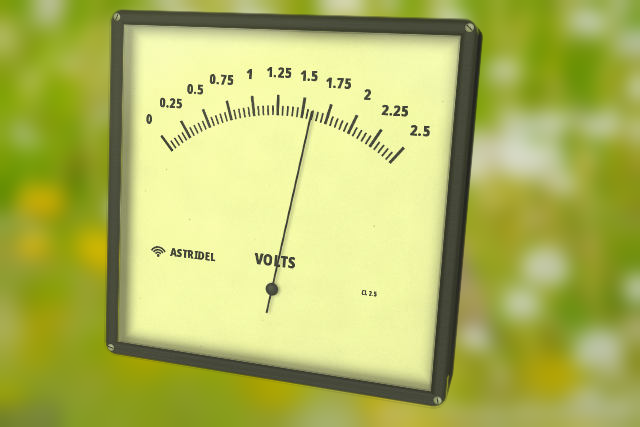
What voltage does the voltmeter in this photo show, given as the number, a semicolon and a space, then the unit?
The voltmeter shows 1.6; V
